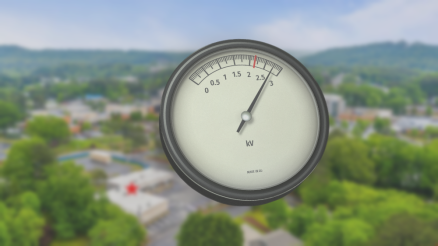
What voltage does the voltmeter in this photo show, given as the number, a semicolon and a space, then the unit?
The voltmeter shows 2.75; kV
